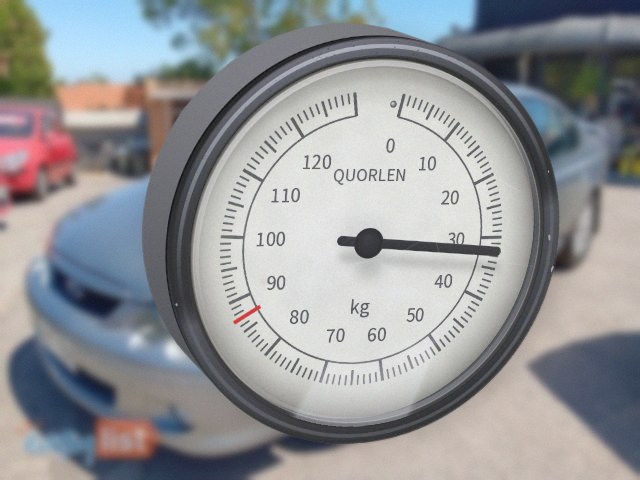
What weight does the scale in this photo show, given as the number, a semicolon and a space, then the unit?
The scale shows 32; kg
